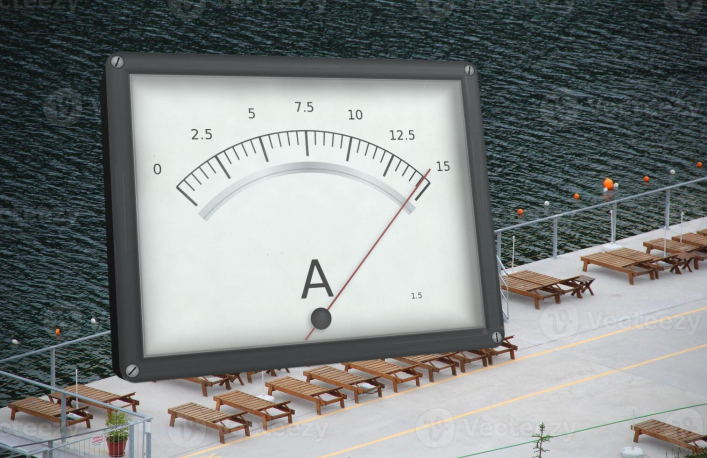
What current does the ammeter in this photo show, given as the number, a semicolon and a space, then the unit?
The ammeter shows 14.5; A
